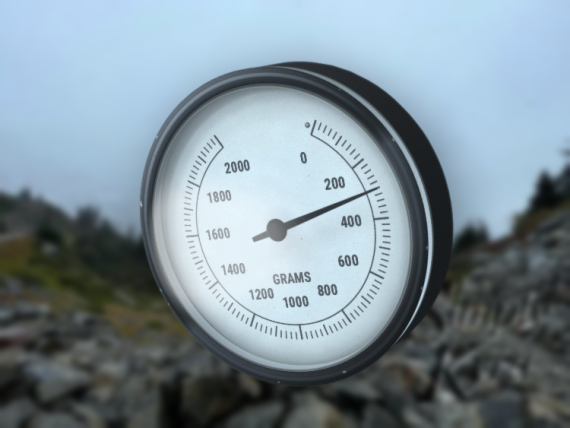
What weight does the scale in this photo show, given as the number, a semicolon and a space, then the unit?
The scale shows 300; g
